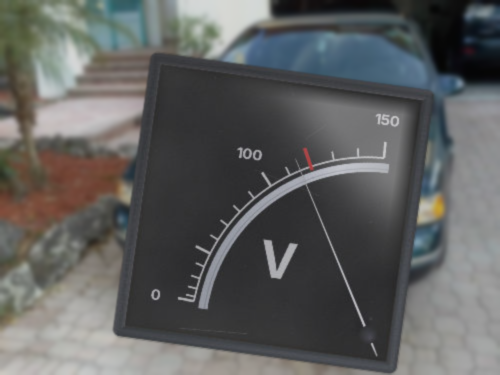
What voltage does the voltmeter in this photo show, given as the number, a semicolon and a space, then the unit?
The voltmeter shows 115; V
